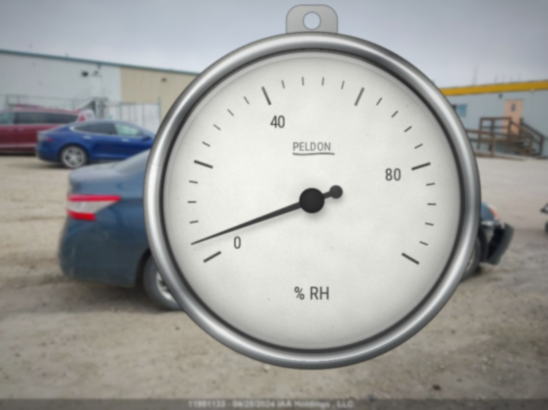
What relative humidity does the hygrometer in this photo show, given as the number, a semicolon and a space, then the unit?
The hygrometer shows 4; %
